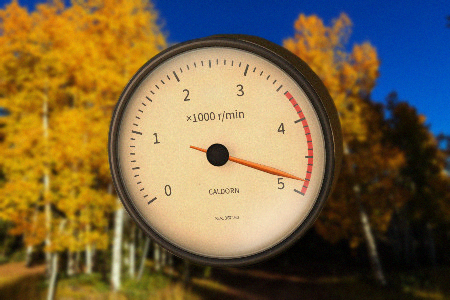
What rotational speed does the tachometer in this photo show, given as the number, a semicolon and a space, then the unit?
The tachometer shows 4800; rpm
